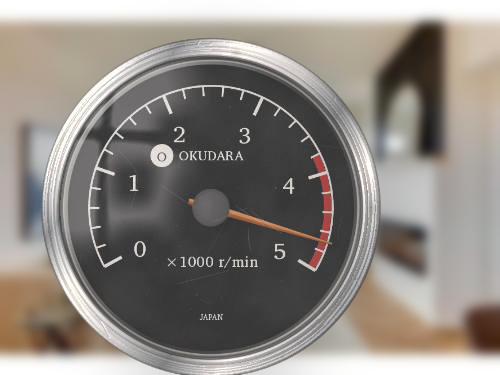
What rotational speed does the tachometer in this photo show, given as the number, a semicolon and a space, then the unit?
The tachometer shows 4700; rpm
